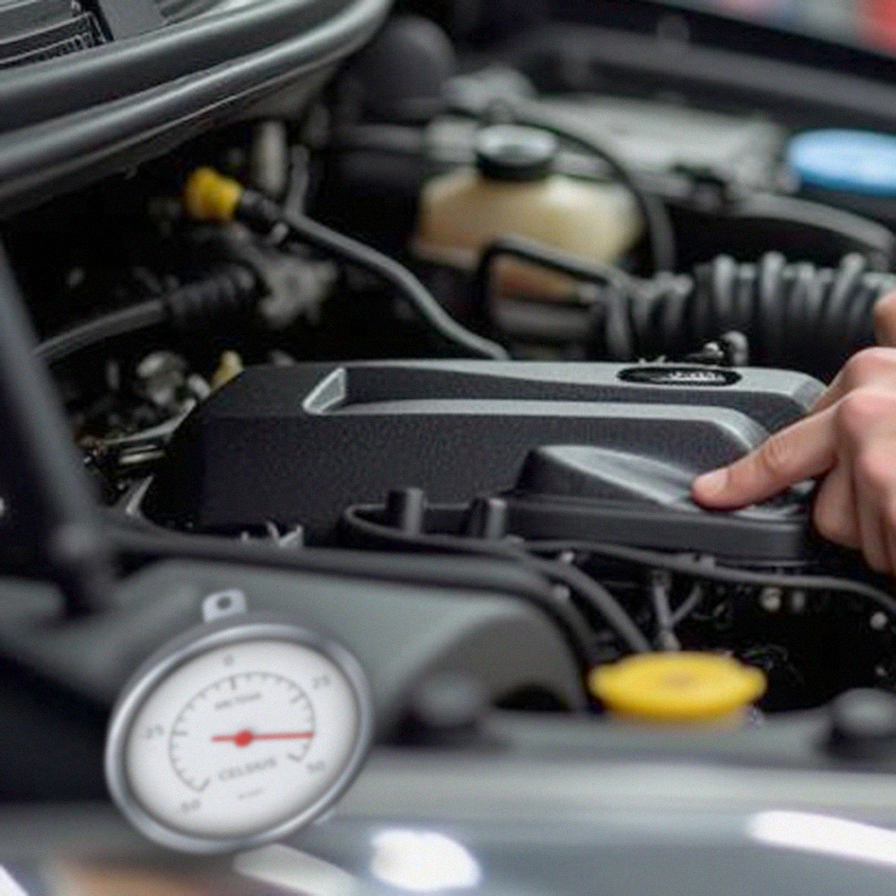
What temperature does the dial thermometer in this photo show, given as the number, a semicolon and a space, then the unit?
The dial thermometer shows 40; °C
